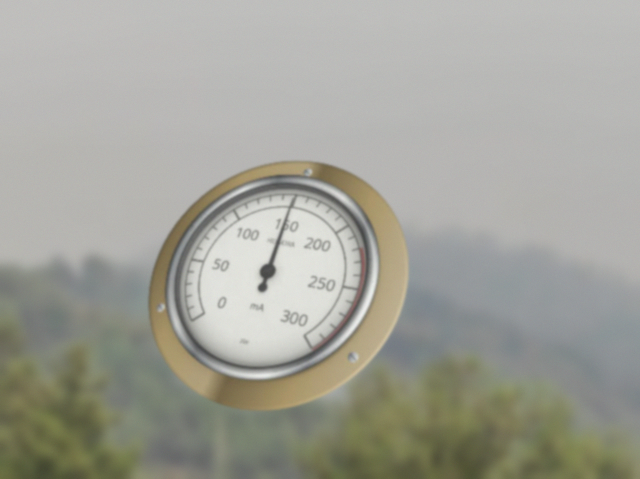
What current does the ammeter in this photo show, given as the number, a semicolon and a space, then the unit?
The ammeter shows 150; mA
